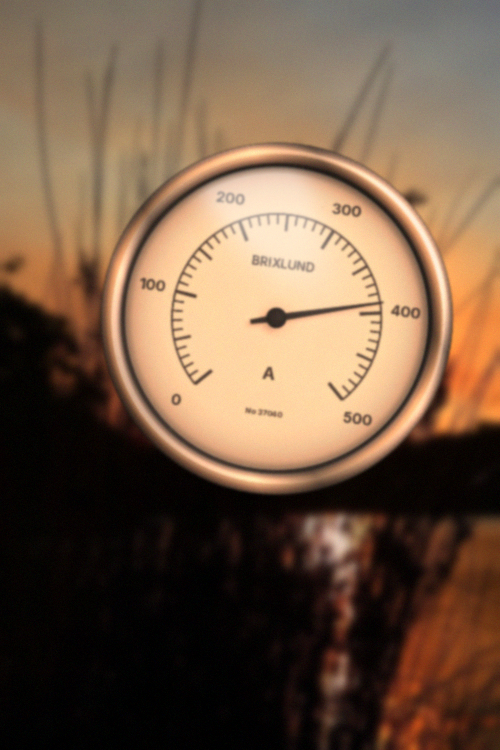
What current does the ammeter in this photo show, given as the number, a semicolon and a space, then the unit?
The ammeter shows 390; A
